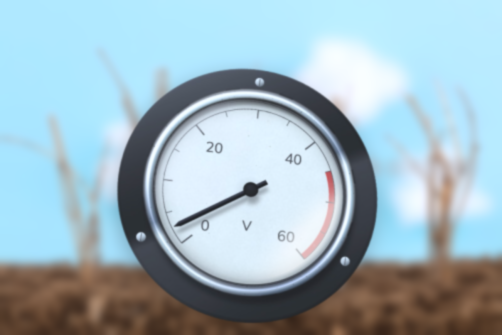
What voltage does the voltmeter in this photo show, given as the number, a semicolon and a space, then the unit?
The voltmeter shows 2.5; V
